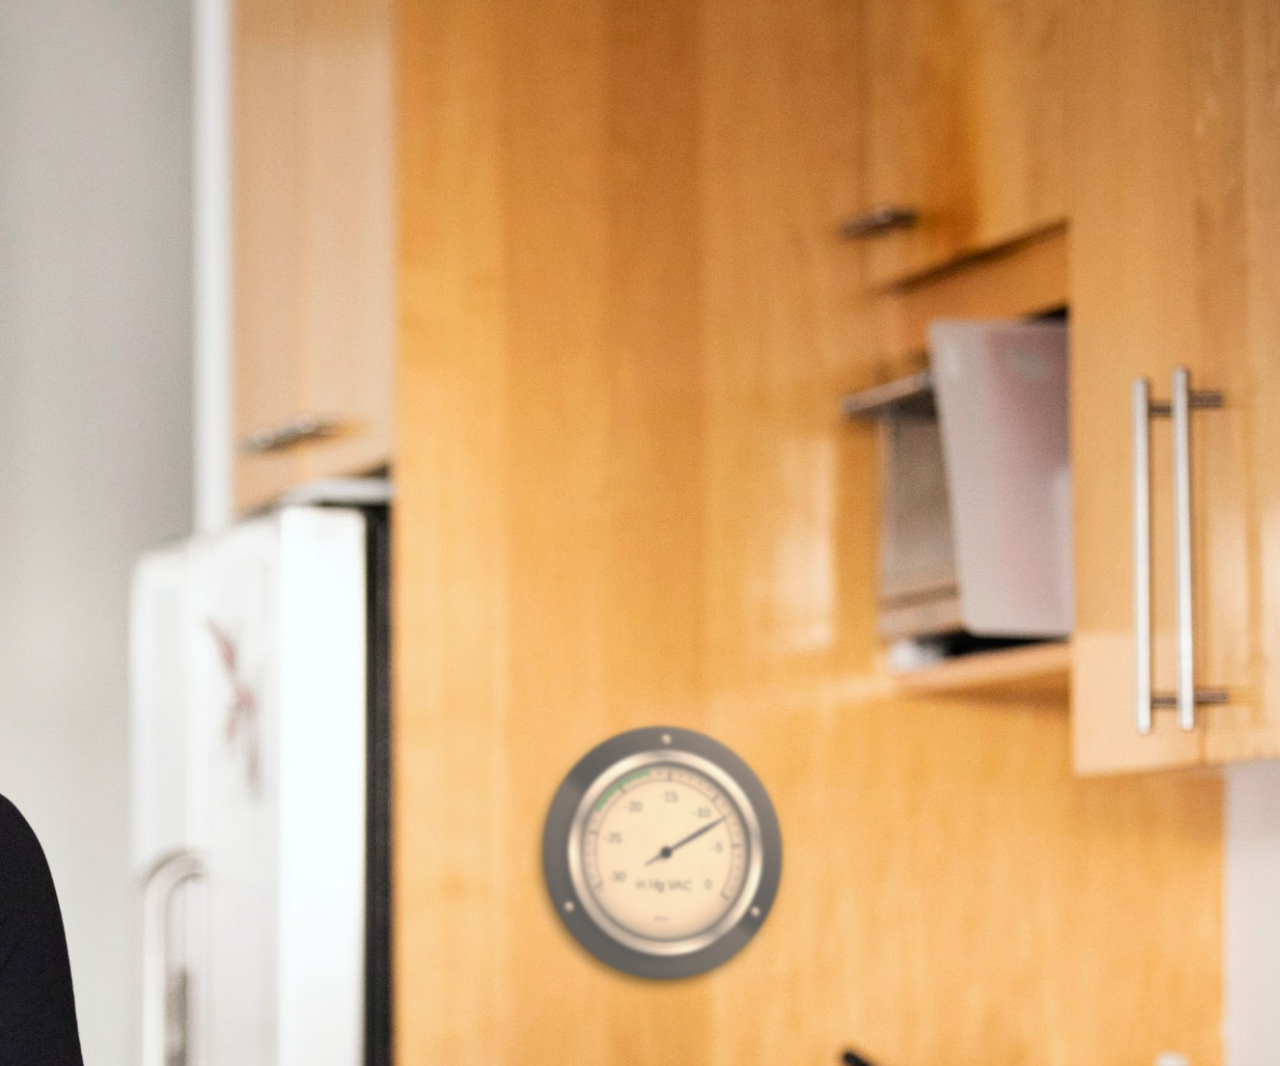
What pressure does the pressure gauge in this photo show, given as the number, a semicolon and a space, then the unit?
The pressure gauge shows -8; inHg
